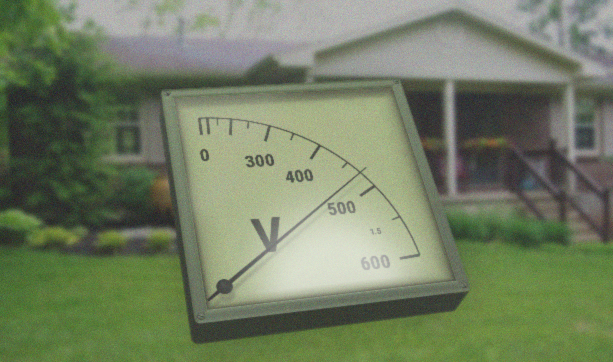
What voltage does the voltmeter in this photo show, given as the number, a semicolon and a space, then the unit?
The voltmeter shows 475; V
